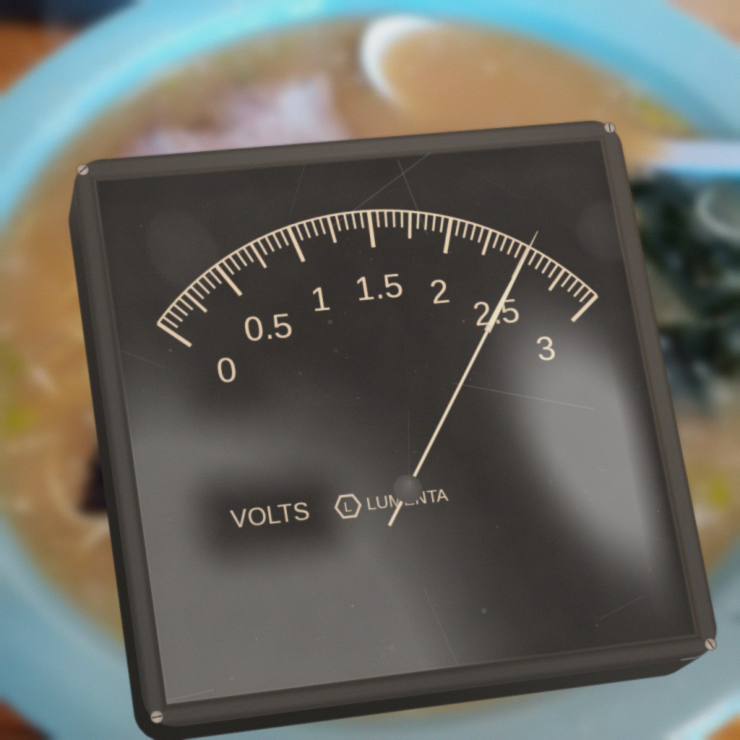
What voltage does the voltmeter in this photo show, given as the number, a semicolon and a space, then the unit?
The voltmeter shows 2.5; V
